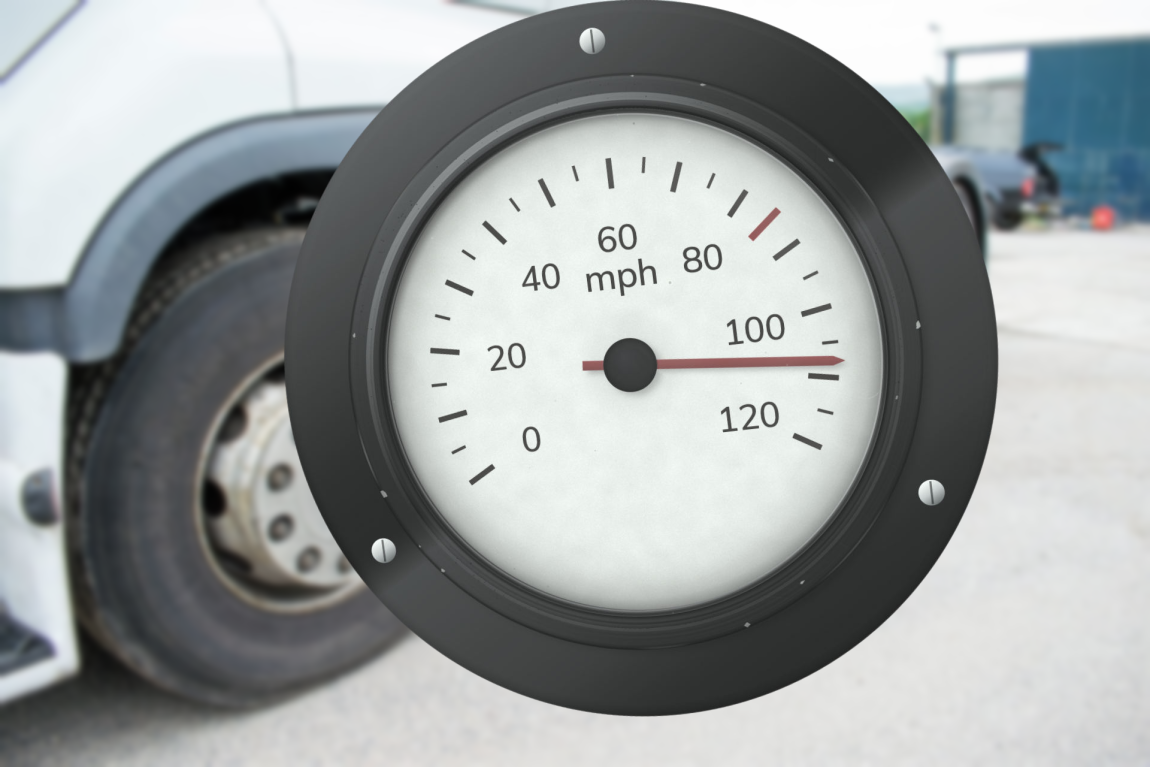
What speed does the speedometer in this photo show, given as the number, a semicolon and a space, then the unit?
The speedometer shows 107.5; mph
